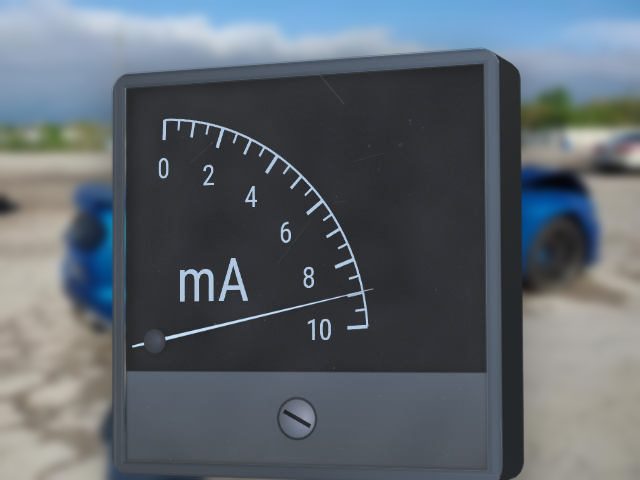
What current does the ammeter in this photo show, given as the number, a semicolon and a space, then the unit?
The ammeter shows 9; mA
